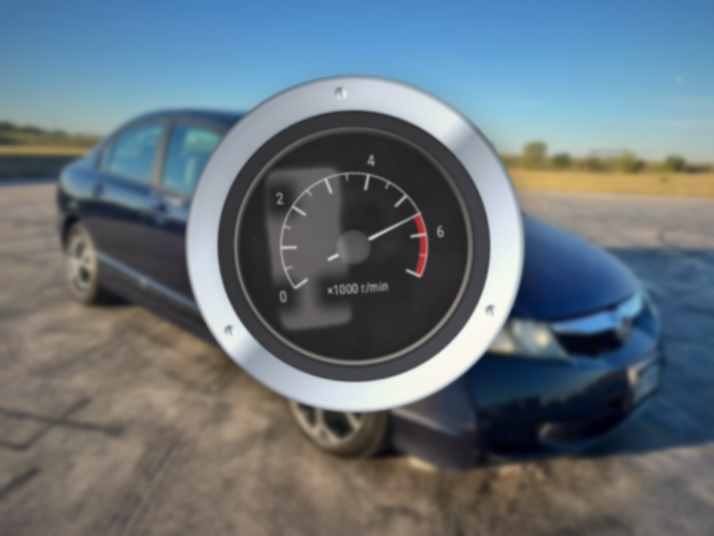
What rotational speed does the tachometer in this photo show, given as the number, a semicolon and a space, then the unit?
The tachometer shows 5500; rpm
